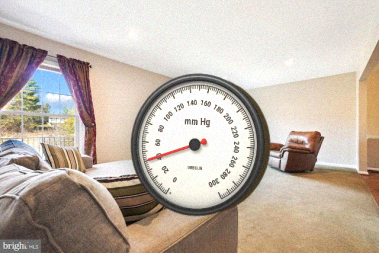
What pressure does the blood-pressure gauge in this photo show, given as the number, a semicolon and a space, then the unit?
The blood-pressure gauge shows 40; mmHg
